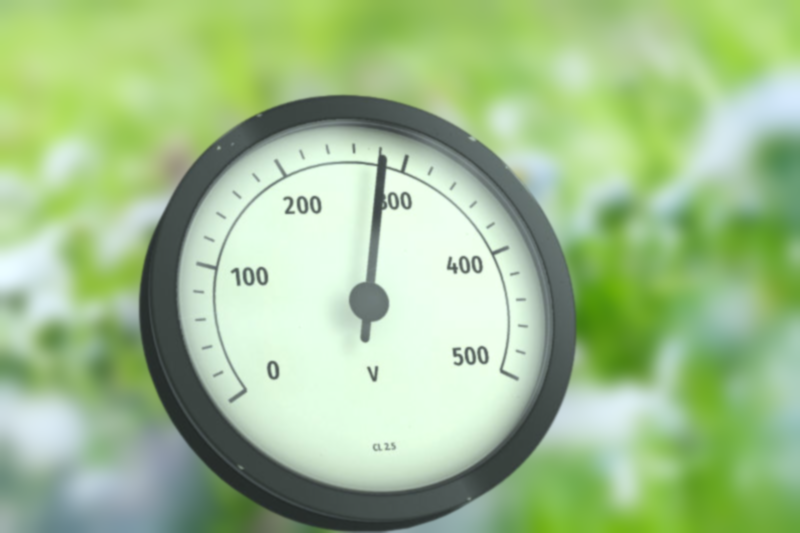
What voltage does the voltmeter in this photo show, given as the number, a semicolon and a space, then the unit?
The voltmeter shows 280; V
